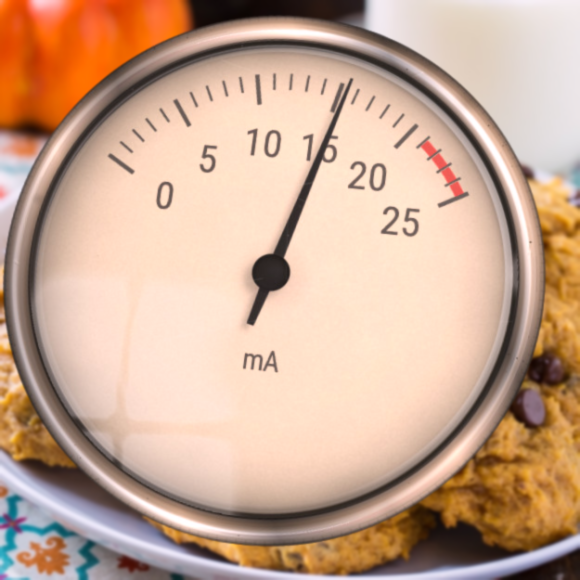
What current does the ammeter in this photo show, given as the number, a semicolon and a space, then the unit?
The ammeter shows 15.5; mA
